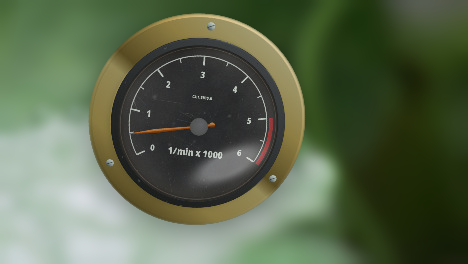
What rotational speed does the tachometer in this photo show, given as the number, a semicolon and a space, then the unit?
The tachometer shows 500; rpm
